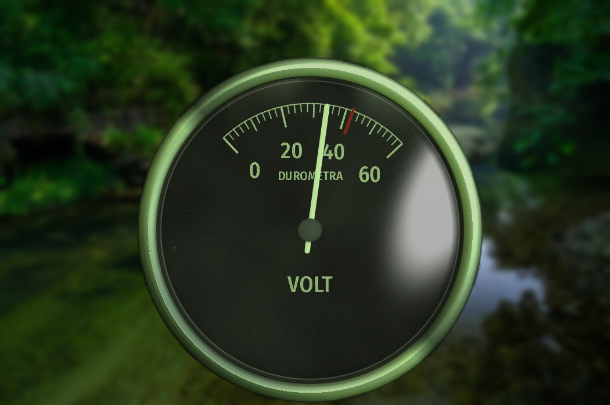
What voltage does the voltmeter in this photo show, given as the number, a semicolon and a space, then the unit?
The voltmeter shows 34; V
